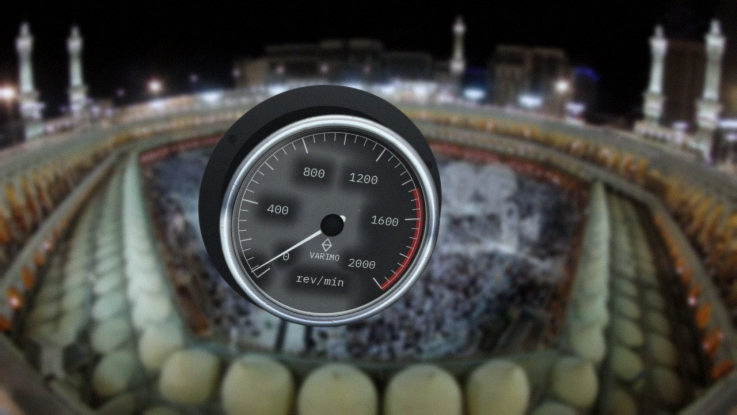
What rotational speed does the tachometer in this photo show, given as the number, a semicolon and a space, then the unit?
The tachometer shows 50; rpm
